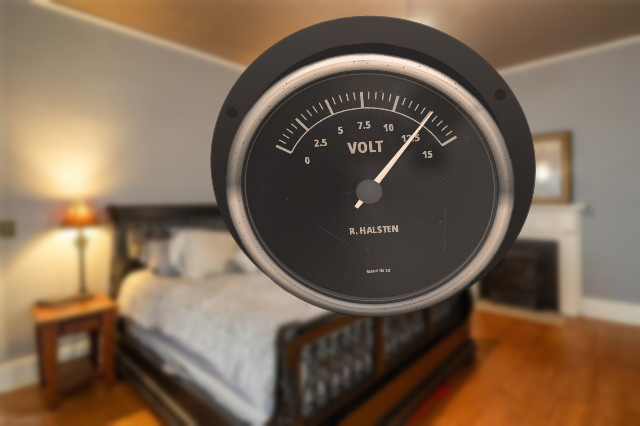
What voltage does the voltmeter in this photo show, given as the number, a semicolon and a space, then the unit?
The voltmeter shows 12.5; V
